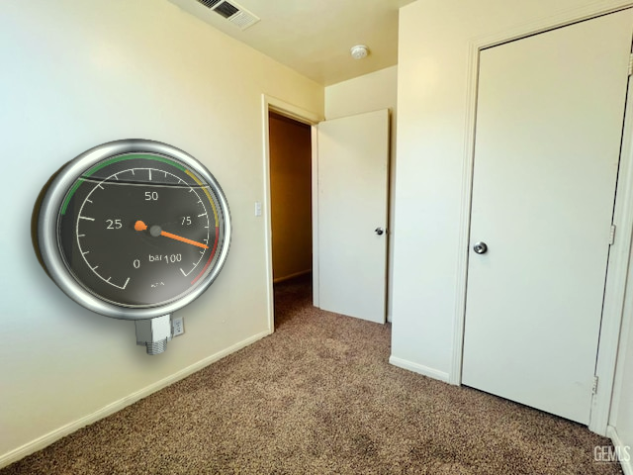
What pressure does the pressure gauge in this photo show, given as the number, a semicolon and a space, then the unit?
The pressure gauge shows 87.5; bar
